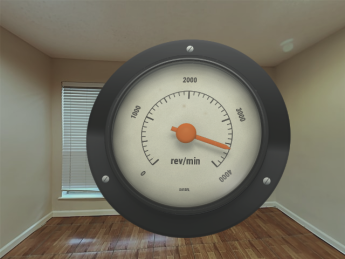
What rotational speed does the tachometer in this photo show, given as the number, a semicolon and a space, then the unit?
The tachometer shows 3600; rpm
